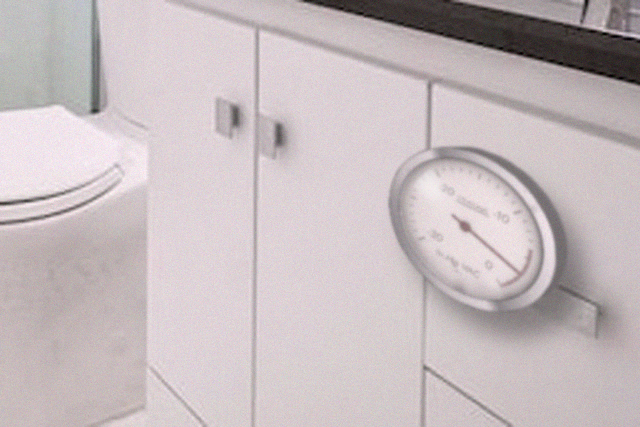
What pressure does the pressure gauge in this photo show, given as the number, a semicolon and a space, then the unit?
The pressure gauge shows -3; inHg
